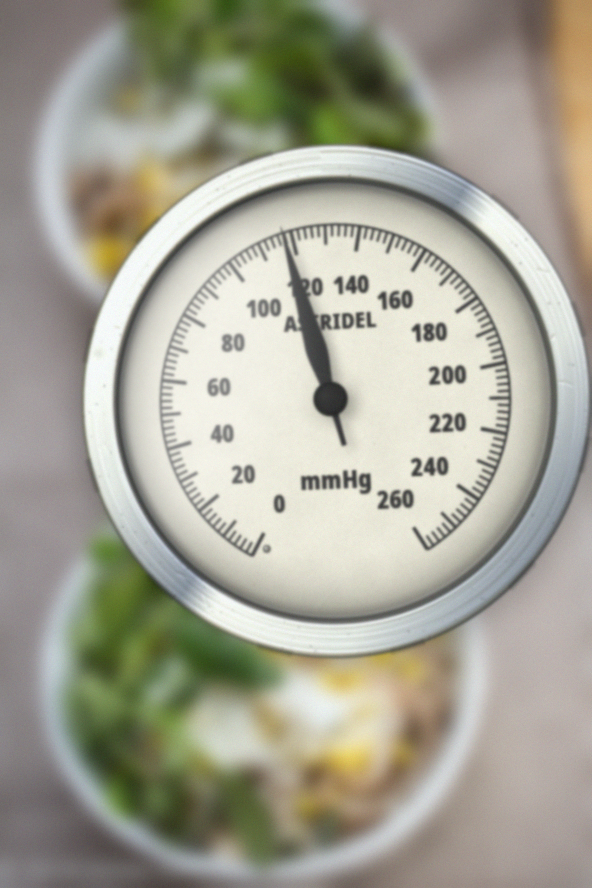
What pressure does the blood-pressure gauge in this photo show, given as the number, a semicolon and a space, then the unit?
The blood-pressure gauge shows 118; mmHg
